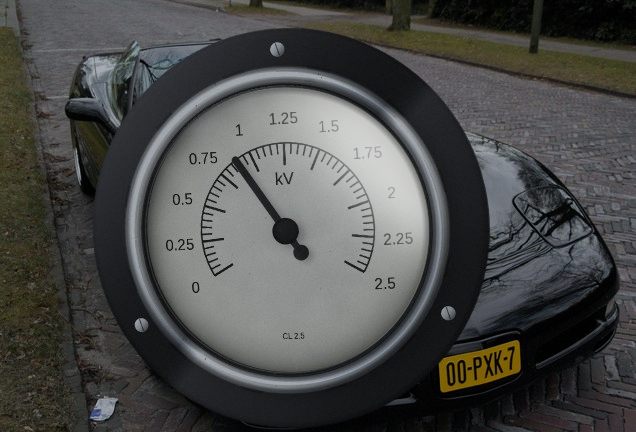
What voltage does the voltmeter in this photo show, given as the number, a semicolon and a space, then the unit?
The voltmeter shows 0.9; kV
